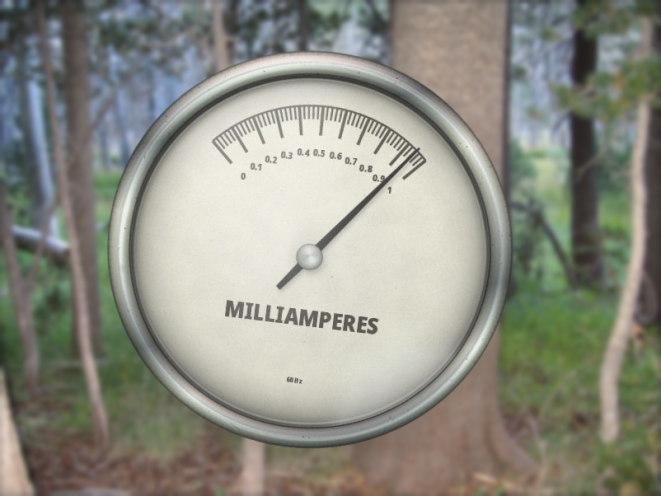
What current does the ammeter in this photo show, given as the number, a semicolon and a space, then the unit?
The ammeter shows 0.94; mA
